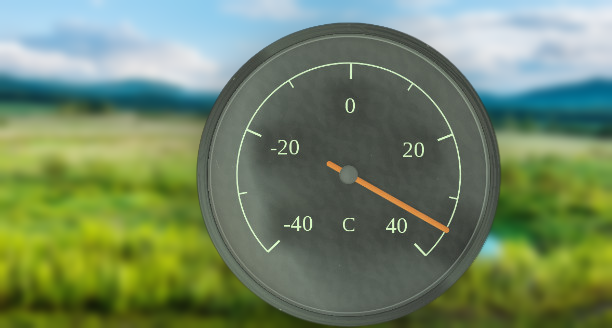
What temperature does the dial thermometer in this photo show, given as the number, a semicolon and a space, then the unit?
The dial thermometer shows 35; °C
